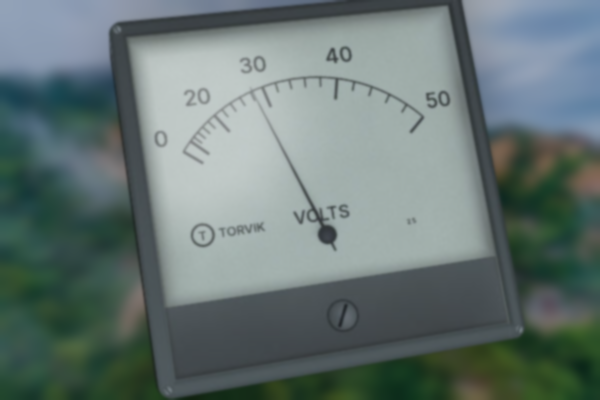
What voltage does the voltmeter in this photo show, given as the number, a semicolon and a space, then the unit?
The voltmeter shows 28; V
